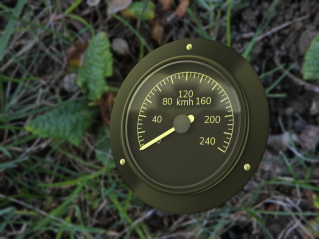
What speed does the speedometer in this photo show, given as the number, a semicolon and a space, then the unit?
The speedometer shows 0; km/h
